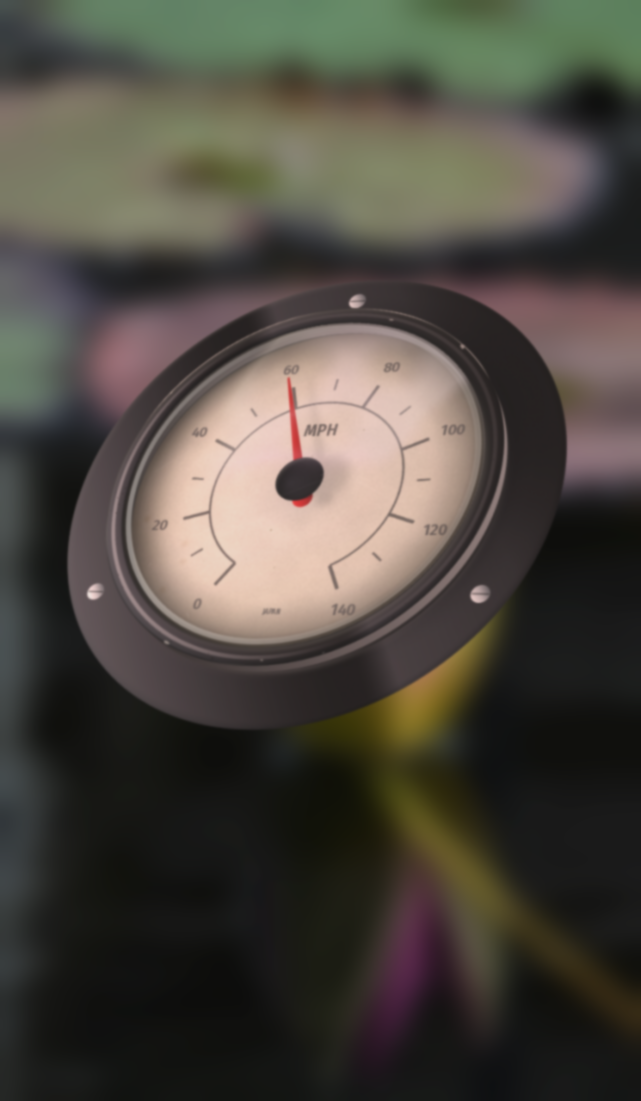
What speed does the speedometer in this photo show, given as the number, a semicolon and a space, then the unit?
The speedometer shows 60; mph
